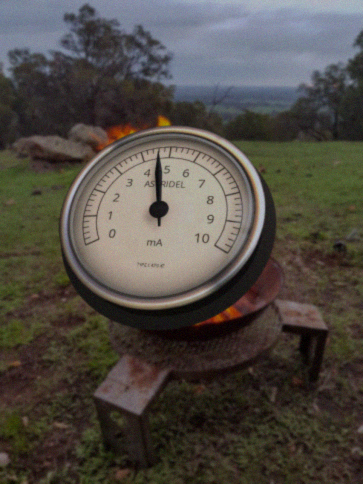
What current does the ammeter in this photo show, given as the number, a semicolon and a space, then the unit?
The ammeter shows 4.6; mA
